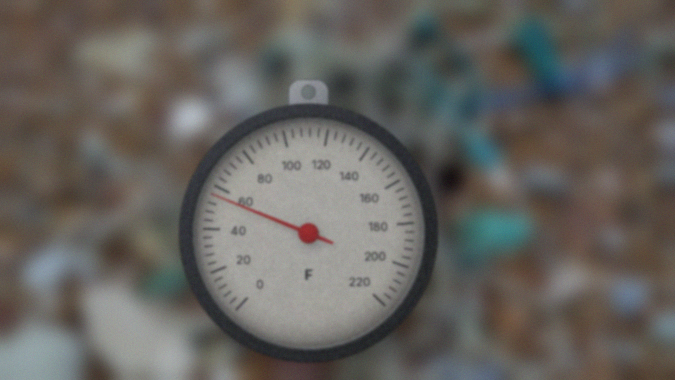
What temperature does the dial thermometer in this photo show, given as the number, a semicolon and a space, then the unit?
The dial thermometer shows 56; °F
